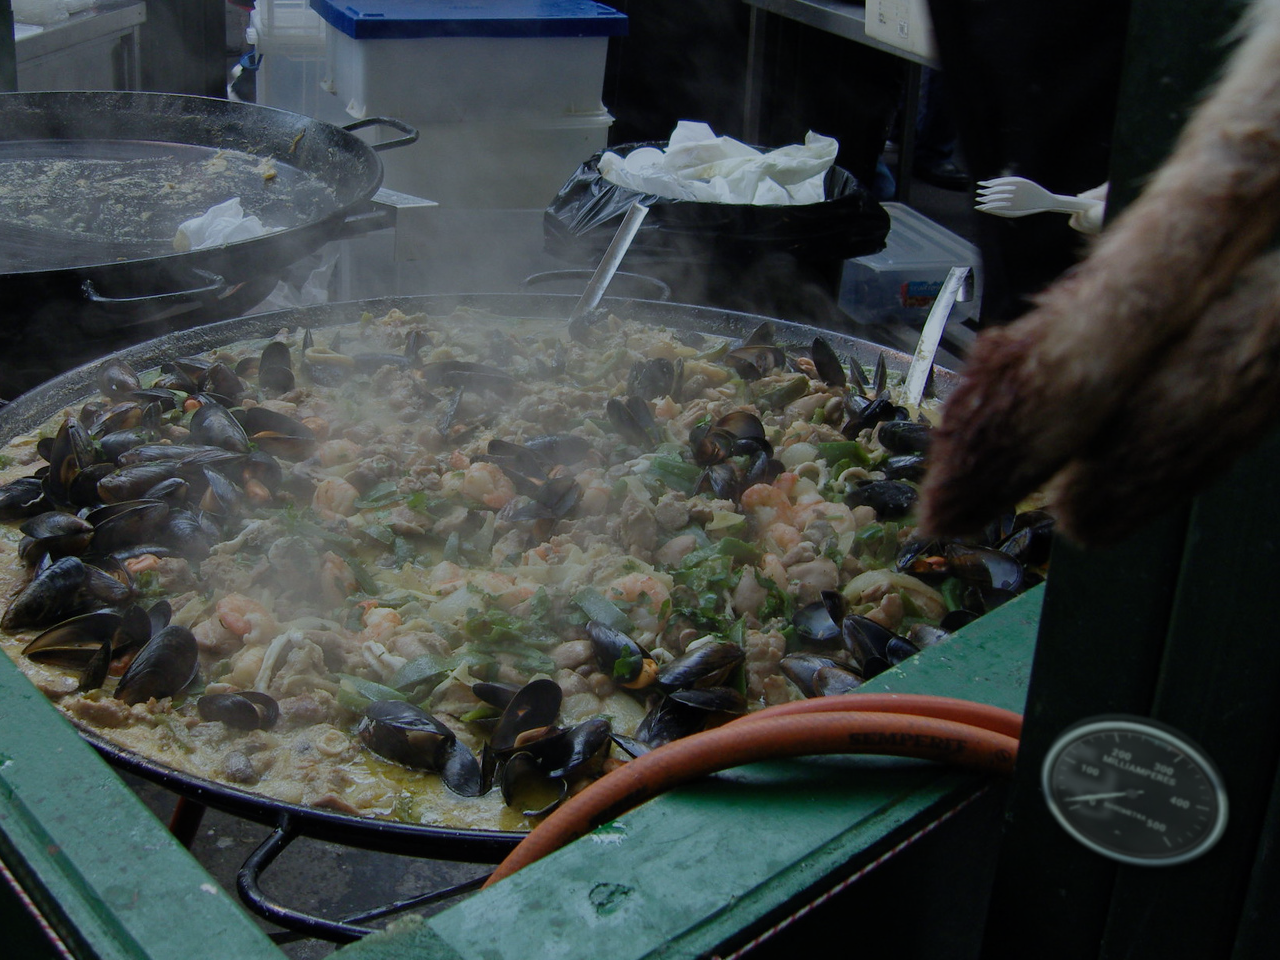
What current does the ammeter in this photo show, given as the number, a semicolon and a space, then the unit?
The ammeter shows 20; mA
